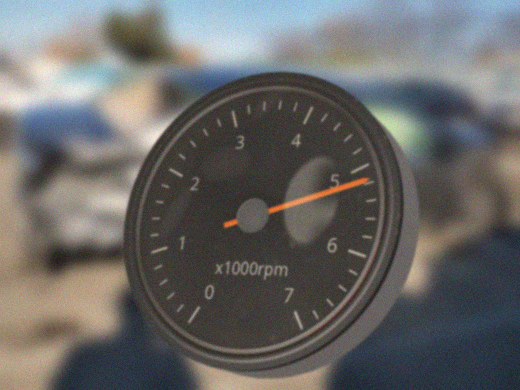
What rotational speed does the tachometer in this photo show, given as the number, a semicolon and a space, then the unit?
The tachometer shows 5200; rpm
